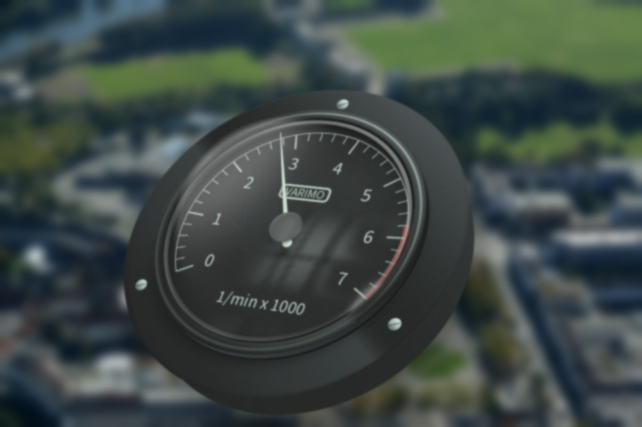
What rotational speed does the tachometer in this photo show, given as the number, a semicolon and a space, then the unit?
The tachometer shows 2800; rpm
